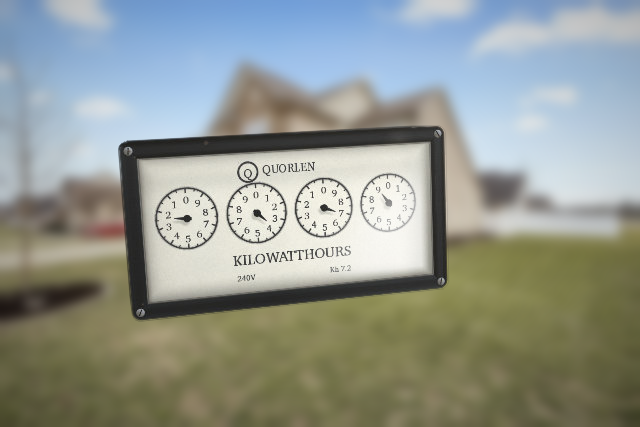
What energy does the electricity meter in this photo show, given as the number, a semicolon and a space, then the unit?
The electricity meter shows 2369; kWh
